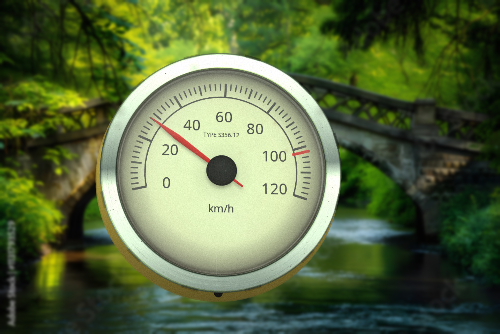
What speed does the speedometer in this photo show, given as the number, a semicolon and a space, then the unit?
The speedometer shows 28; km/h
